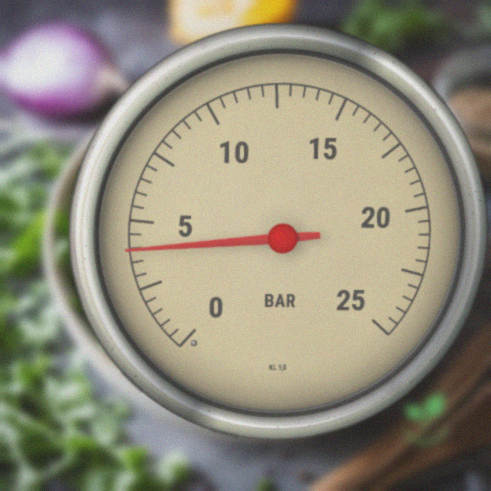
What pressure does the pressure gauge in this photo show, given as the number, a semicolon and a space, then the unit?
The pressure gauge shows 4; bar
